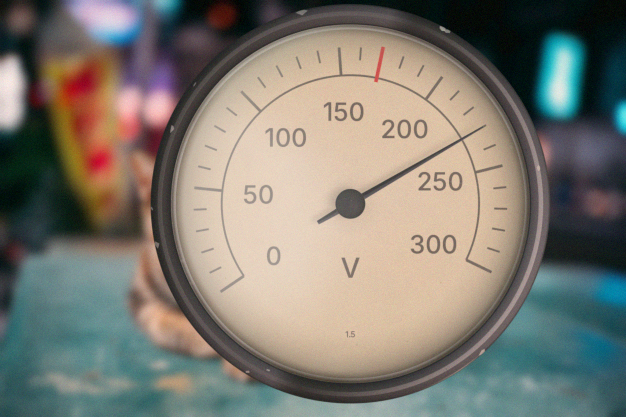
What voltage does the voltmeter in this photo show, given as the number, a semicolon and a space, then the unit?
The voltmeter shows 230; V
